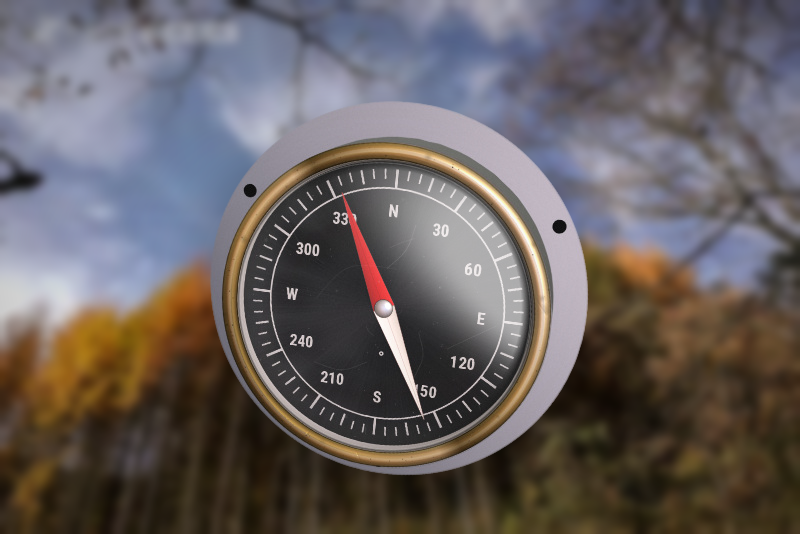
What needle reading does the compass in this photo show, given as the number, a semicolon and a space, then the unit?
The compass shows 335; °
